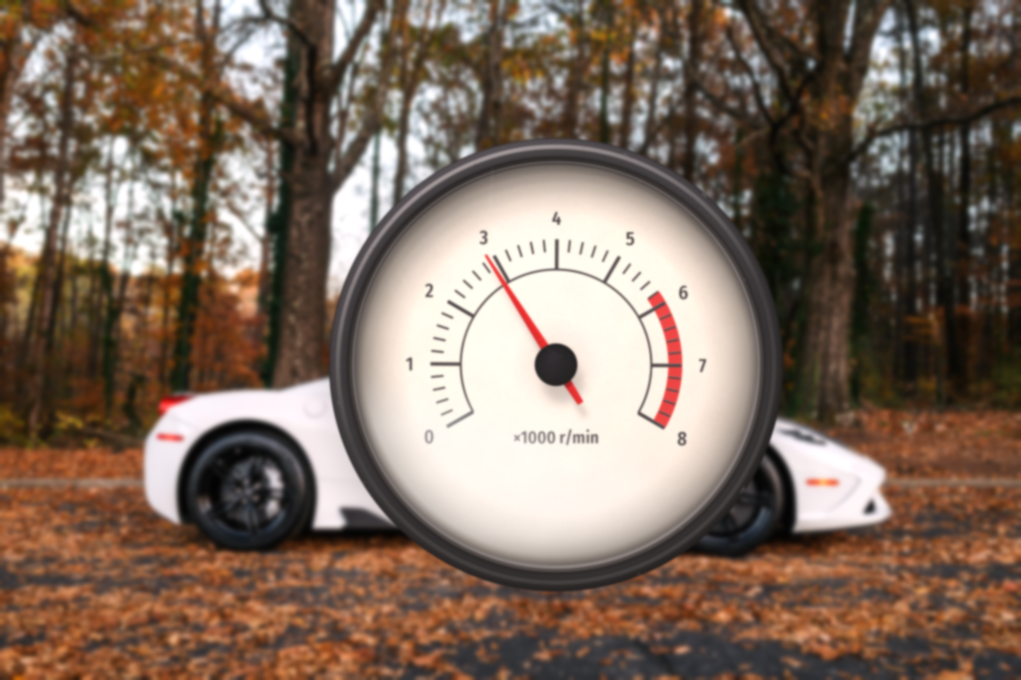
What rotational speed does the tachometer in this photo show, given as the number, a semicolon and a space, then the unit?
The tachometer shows 2900; rpm
